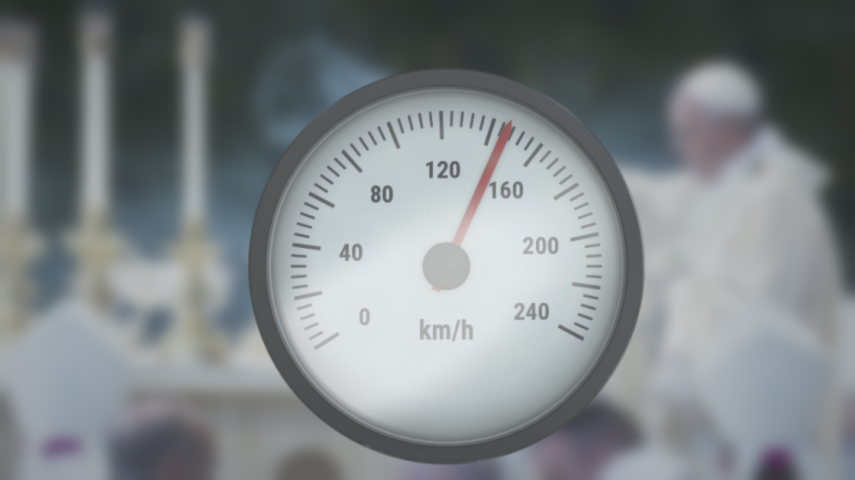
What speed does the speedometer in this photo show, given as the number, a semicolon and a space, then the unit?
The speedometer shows 146; km/h
